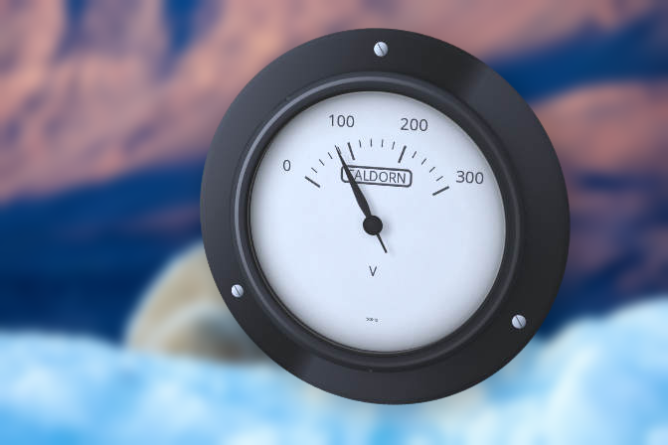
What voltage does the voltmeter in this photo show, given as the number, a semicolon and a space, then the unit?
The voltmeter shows 80; V
